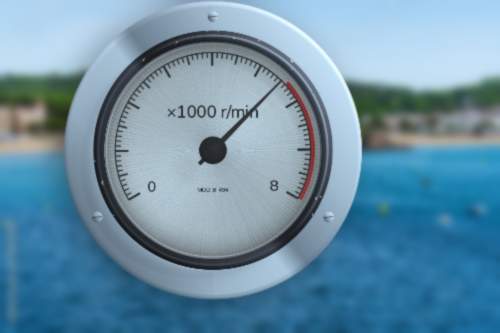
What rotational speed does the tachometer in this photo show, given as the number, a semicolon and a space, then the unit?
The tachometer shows 5500; rpm
